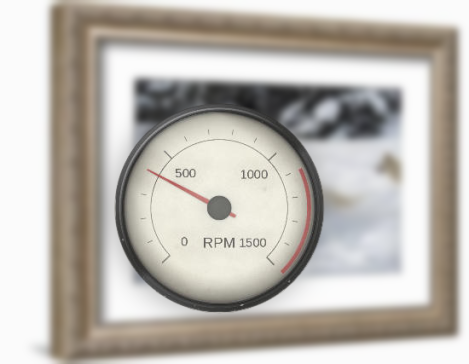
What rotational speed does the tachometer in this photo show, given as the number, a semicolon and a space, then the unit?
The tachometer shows 400; rpm
